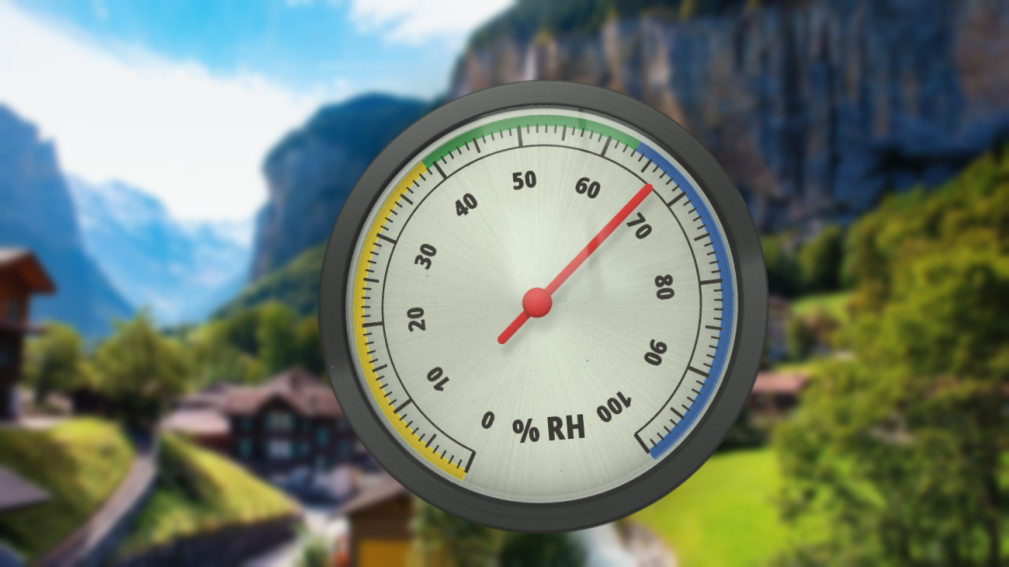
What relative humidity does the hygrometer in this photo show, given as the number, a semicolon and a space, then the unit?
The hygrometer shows 67; %
